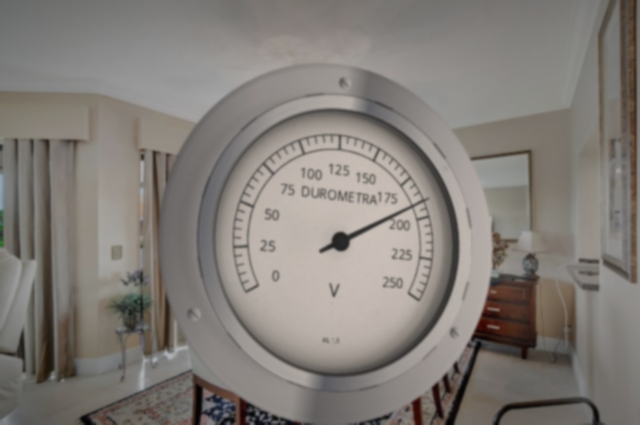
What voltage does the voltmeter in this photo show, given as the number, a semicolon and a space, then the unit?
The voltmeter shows 190; V
